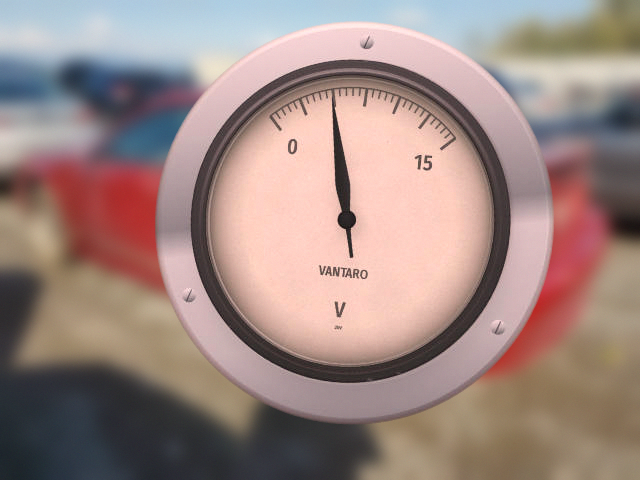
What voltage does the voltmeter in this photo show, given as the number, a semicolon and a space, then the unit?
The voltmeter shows 5; V
